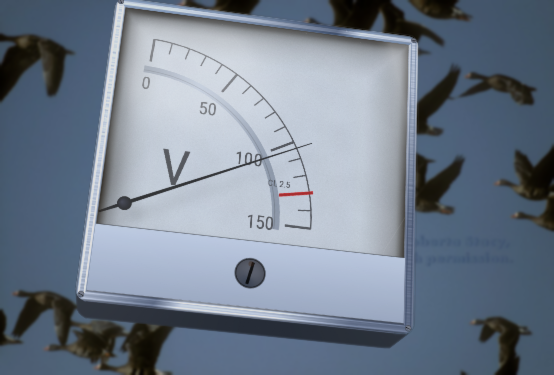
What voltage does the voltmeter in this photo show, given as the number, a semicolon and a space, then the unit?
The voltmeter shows 105; V
